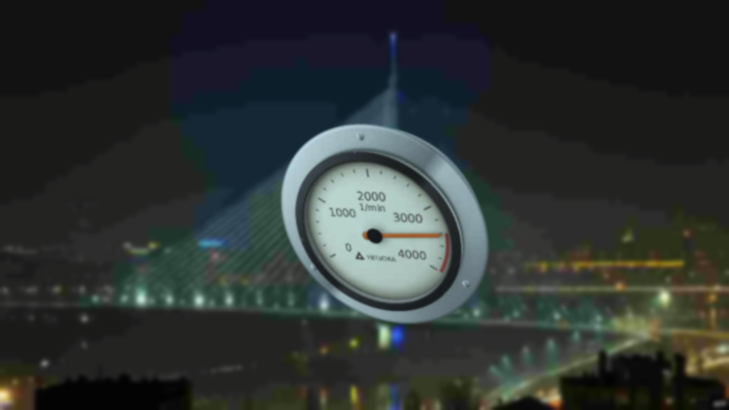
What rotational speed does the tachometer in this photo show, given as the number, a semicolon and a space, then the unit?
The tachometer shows 3400; rpm
